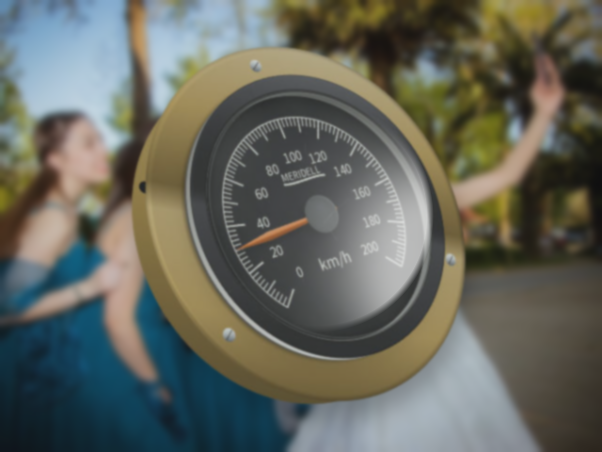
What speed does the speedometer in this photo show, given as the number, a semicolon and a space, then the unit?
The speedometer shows 30; km/h
